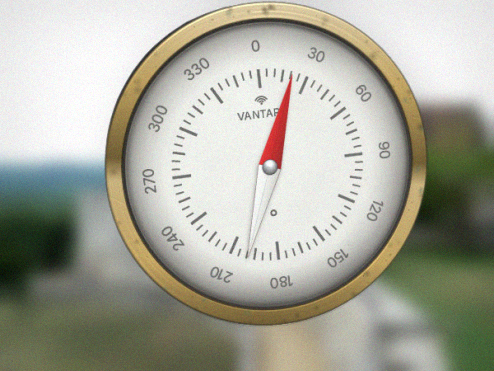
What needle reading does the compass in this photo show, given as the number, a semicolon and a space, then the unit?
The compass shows 20; °
